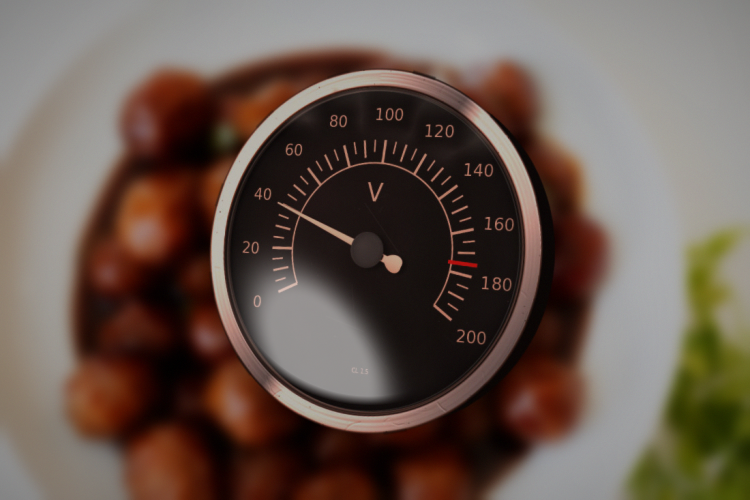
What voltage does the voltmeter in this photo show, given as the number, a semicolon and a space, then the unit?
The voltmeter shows 40; V
